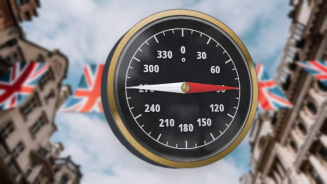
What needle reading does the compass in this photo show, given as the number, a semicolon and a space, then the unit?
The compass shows 90; °
